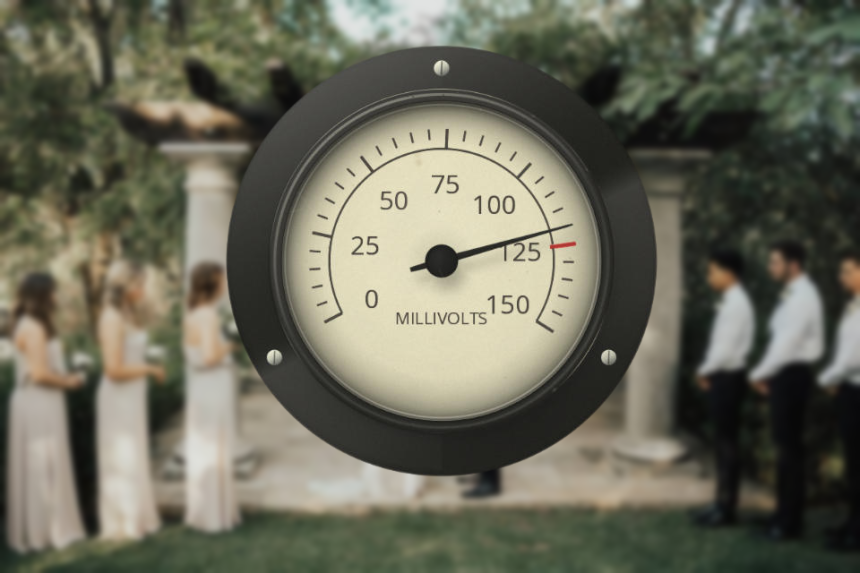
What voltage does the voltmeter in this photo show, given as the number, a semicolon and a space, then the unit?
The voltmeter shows 120; mV
